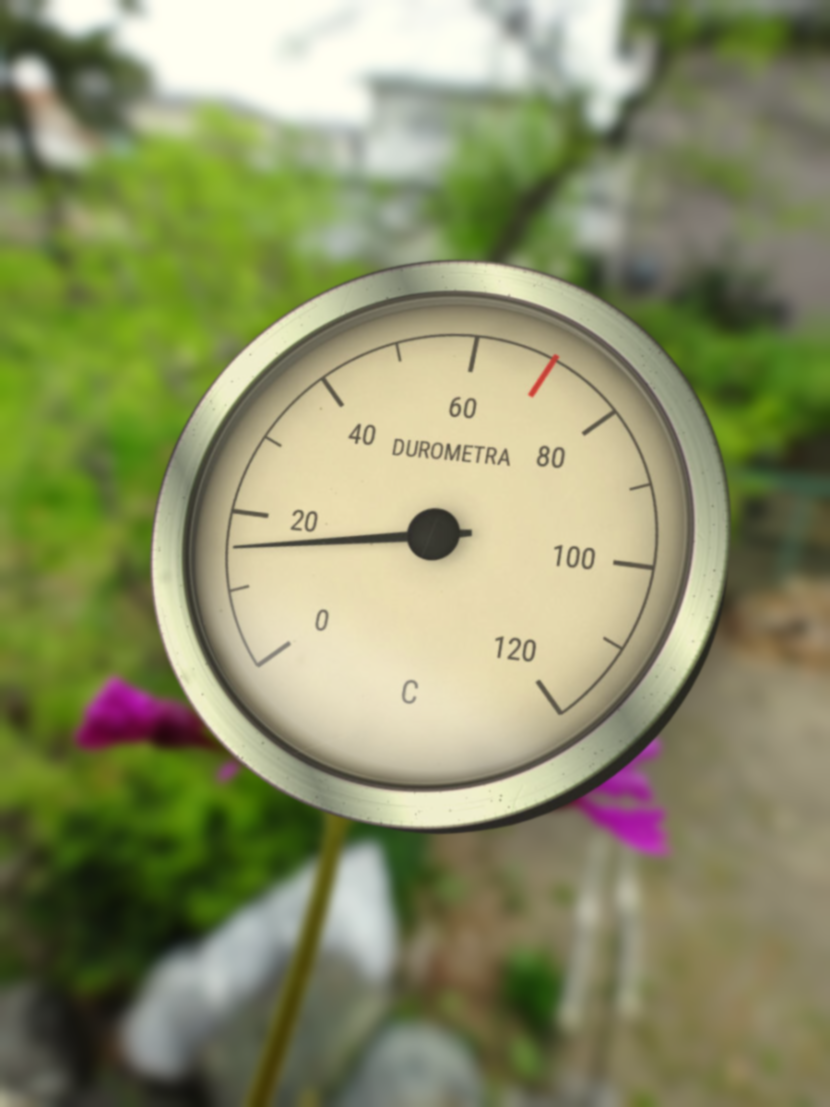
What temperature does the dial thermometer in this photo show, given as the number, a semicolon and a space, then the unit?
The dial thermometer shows 15; °C
